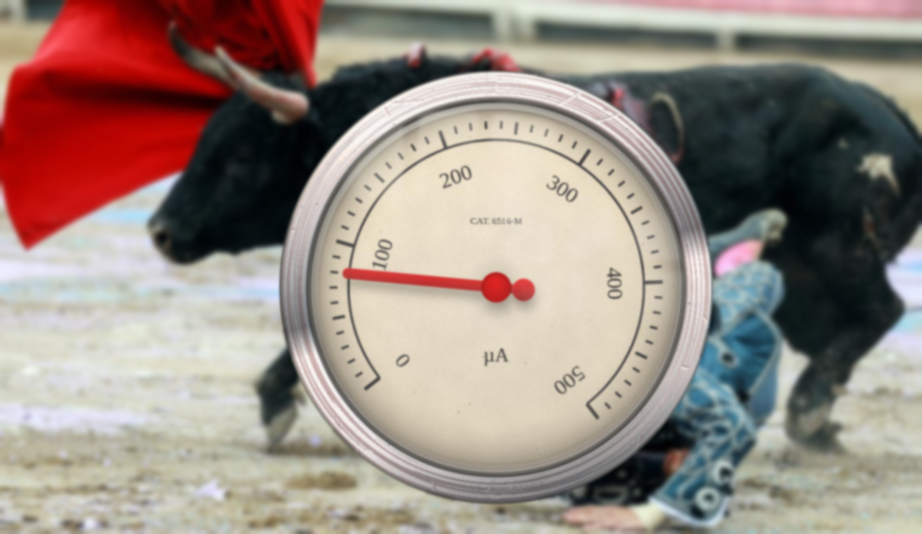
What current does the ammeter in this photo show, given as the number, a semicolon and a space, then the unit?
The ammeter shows 80; µA
